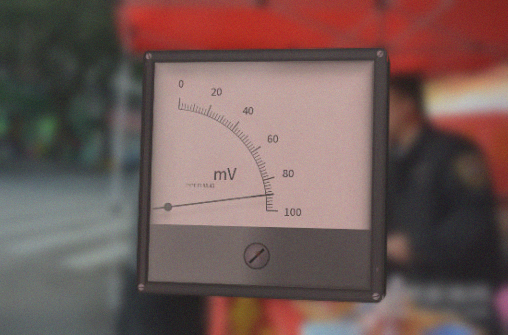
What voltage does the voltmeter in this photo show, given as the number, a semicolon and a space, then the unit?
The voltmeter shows 90; mV
